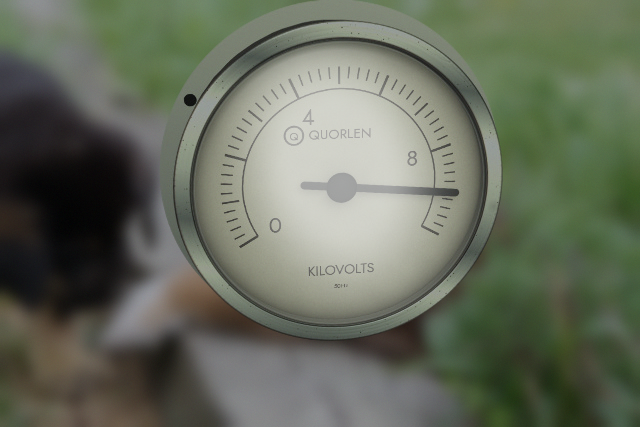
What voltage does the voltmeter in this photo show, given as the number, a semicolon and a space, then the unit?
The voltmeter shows 9; kV
